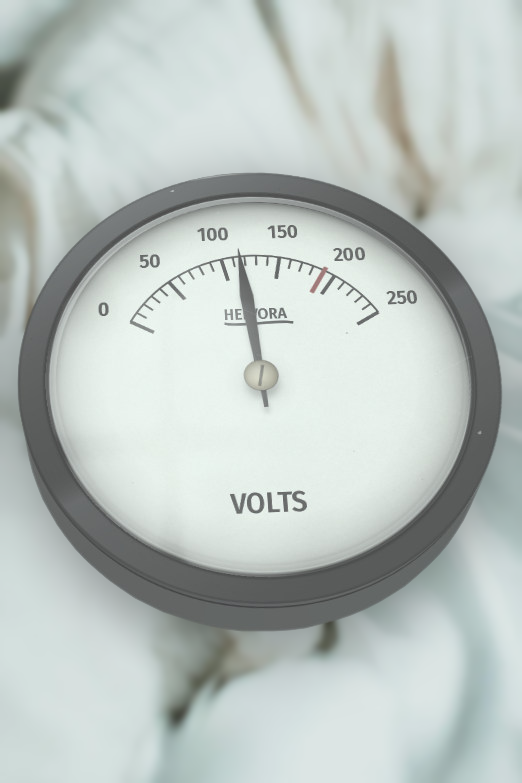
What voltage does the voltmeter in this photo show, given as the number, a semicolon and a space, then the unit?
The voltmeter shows 115; V
